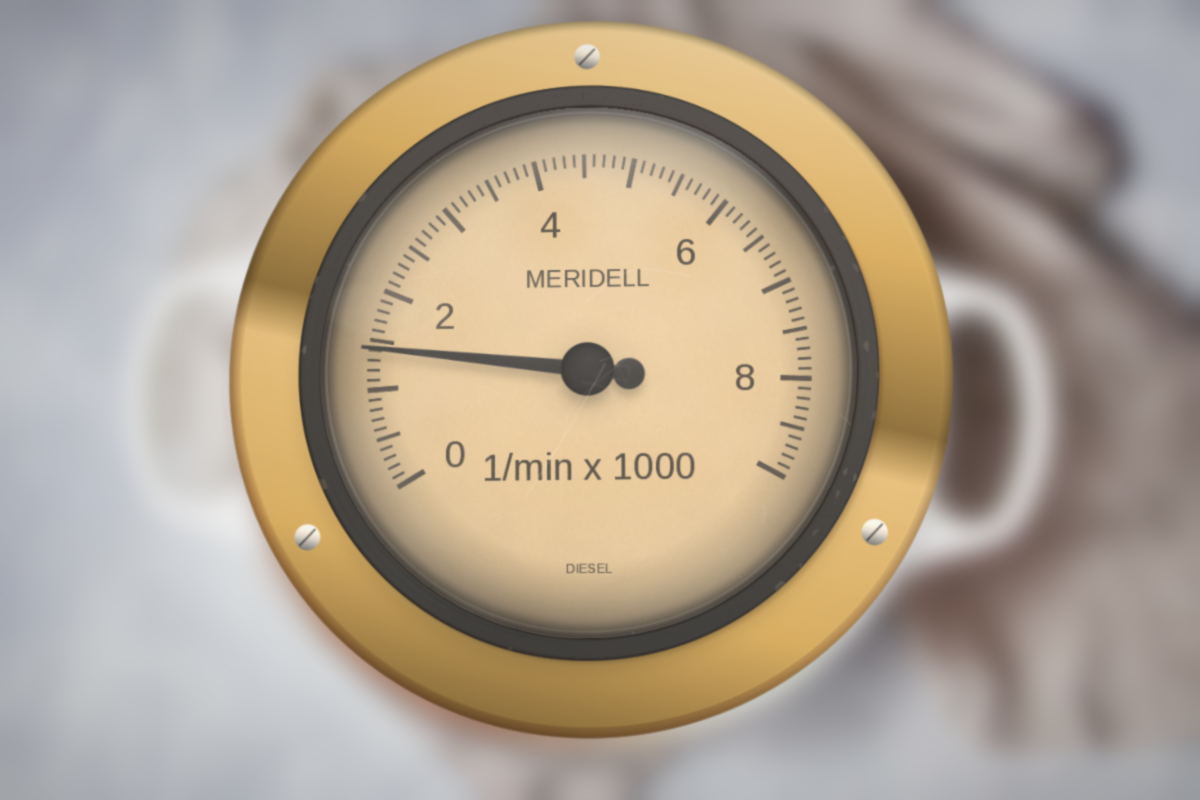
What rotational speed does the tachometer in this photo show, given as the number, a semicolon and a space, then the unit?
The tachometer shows 1400; rpm
